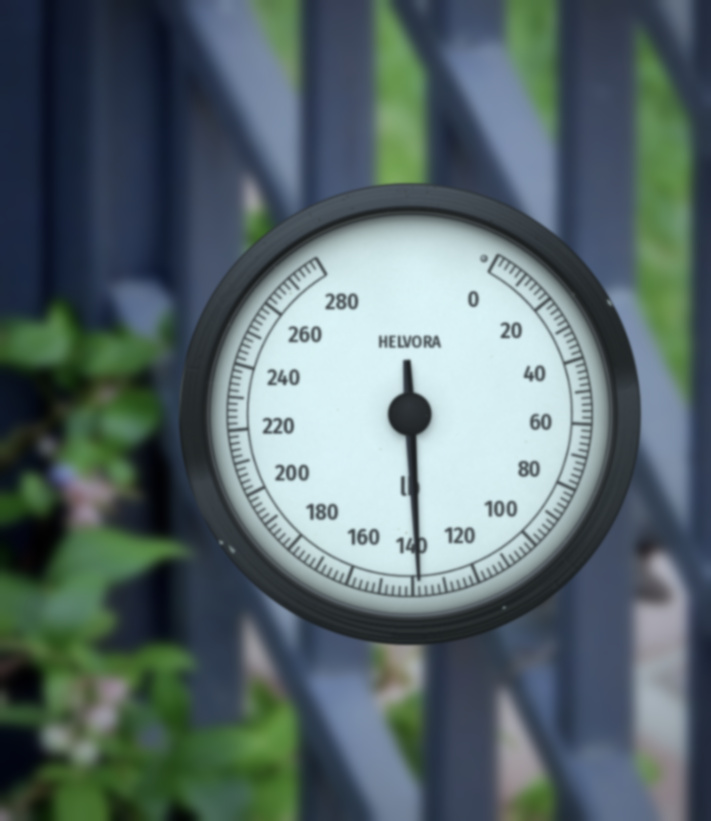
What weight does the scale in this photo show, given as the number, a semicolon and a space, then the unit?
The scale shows 138; lb
